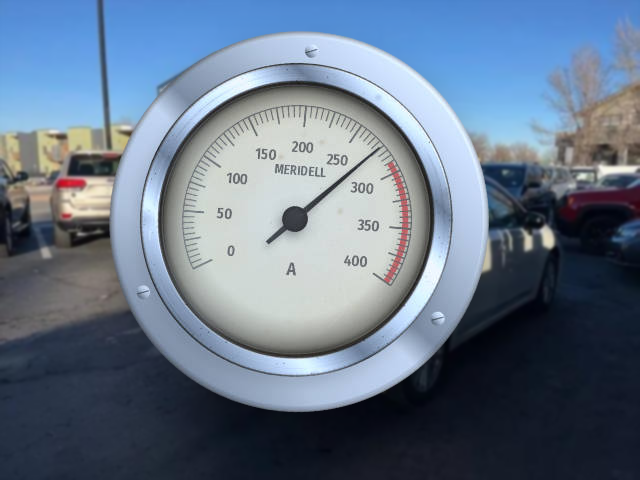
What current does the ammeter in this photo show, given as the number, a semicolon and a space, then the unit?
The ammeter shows 275; A
